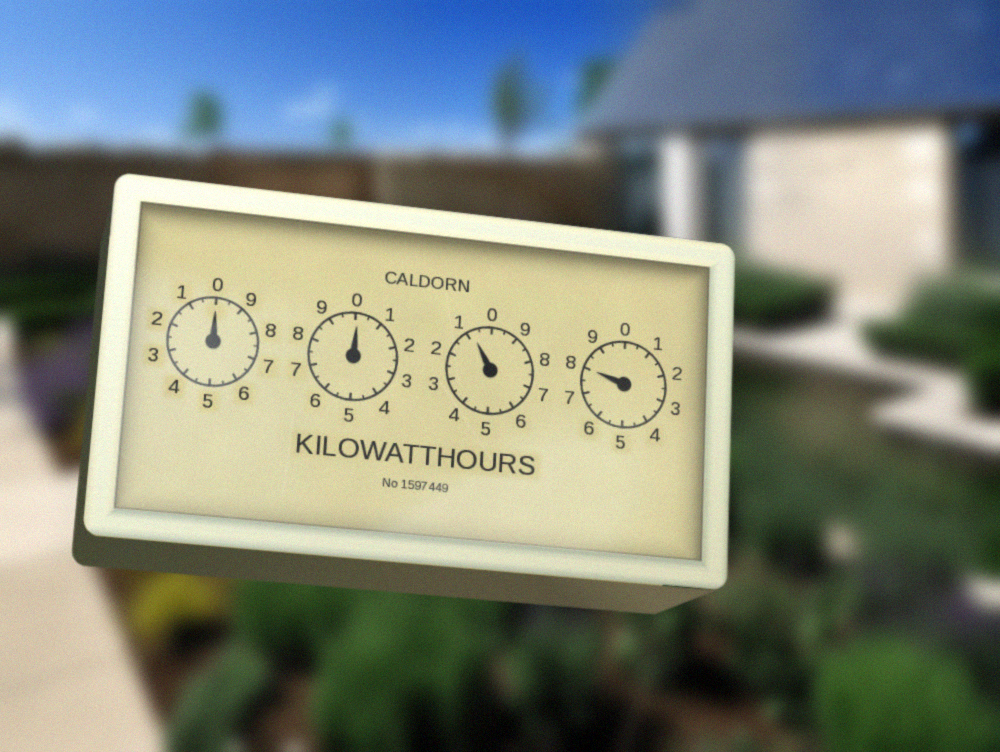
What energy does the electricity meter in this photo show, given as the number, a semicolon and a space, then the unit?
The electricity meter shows 8; kWh
